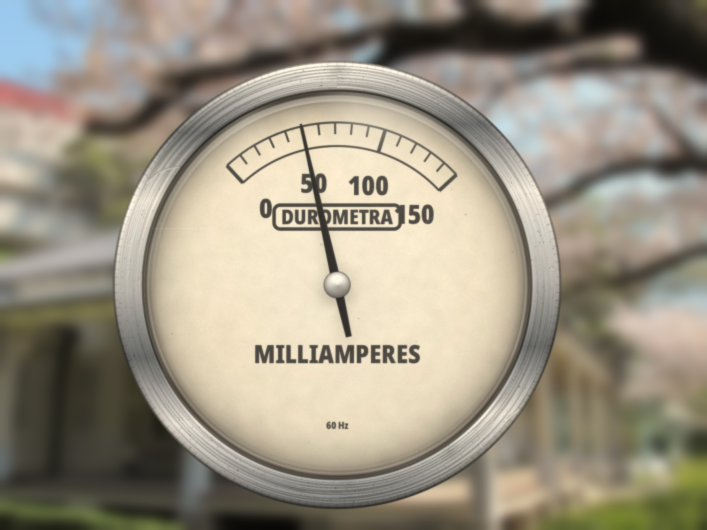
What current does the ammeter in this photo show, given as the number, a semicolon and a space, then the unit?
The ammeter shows 50; mA
